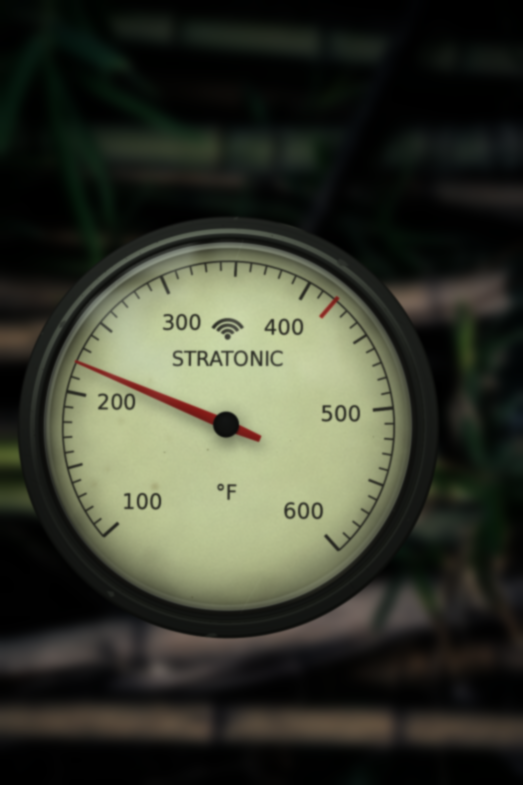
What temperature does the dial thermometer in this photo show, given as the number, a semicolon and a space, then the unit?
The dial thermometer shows 220; °F
